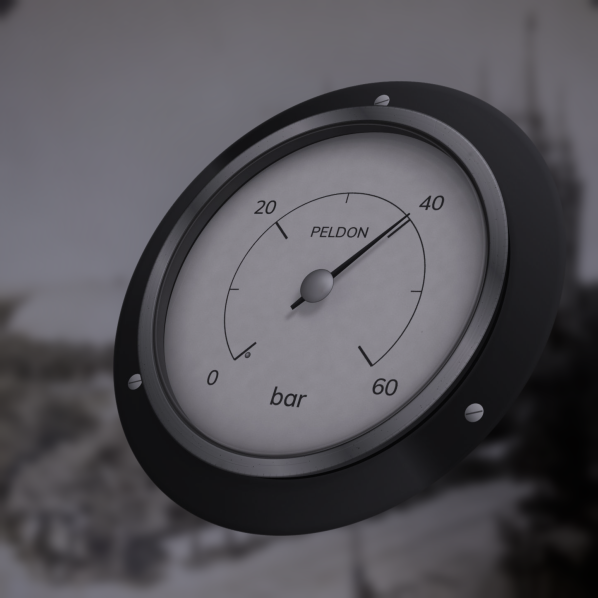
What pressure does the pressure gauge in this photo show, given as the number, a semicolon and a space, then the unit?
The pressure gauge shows 40; bar
